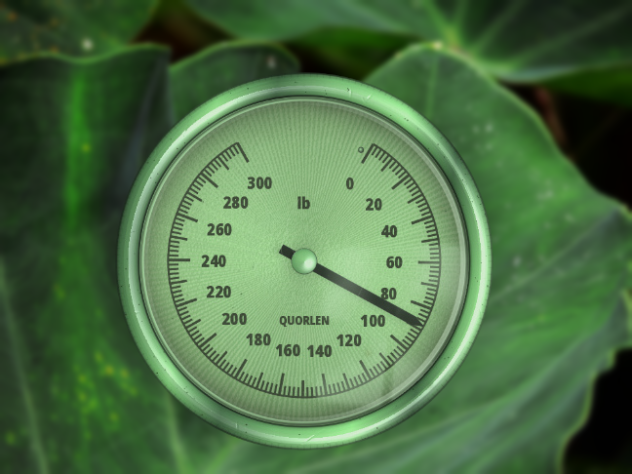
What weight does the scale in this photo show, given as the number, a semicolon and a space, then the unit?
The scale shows 88; lb
